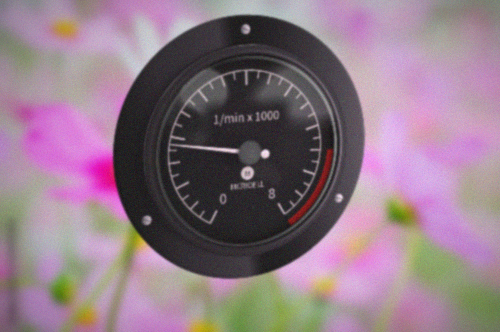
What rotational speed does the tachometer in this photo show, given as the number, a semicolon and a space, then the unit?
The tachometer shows 1875; rpm
